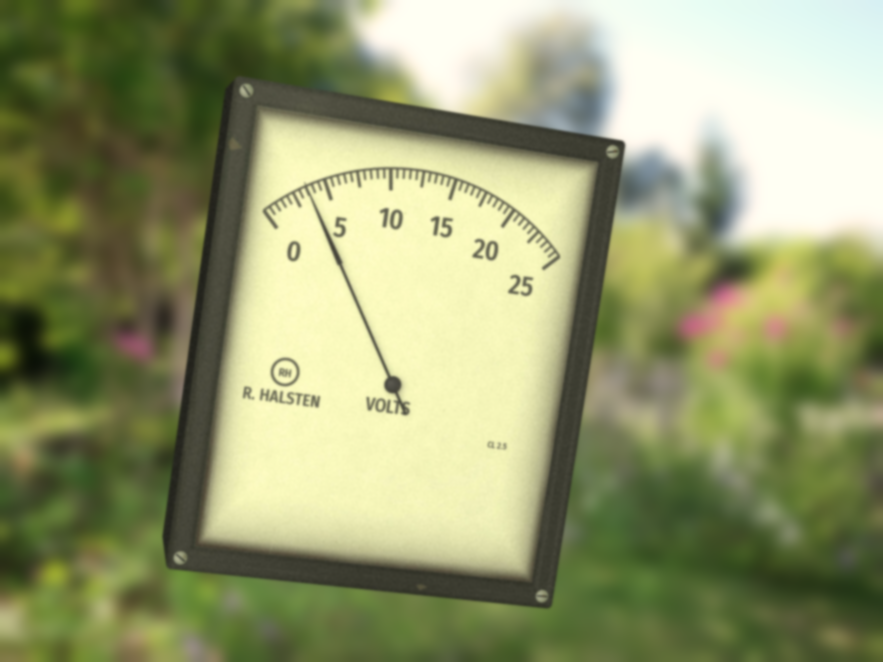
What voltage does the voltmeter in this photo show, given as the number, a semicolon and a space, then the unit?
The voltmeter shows 3.5; V
